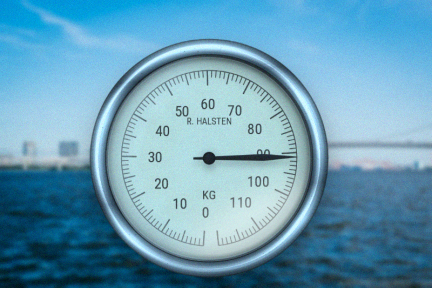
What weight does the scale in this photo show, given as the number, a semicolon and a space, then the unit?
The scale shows 91; kg
